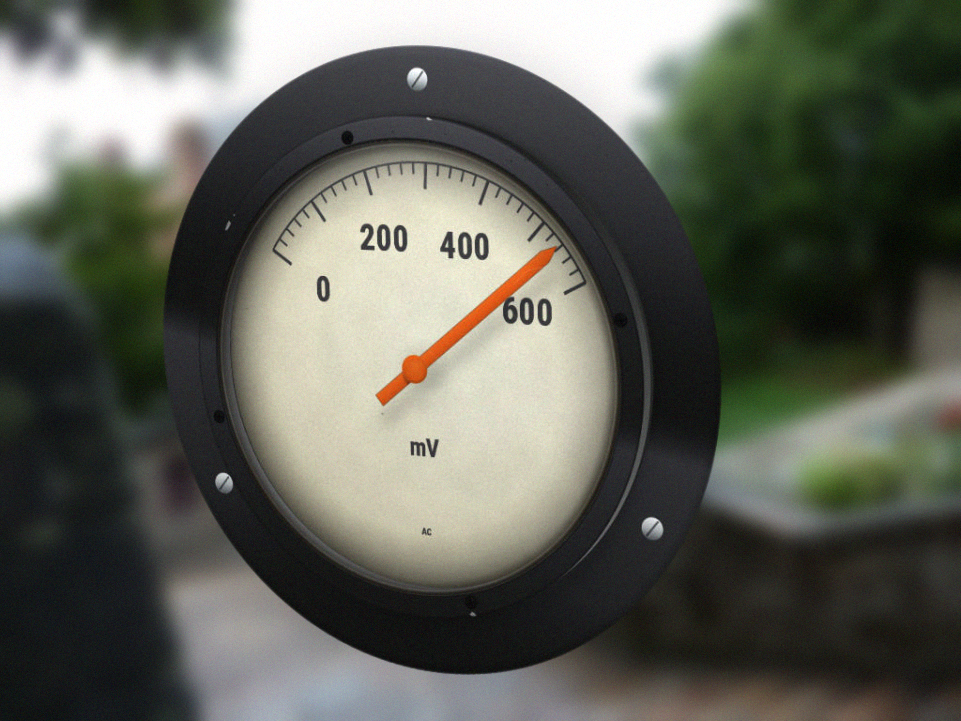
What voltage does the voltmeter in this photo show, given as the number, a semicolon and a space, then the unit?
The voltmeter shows 540; mV
